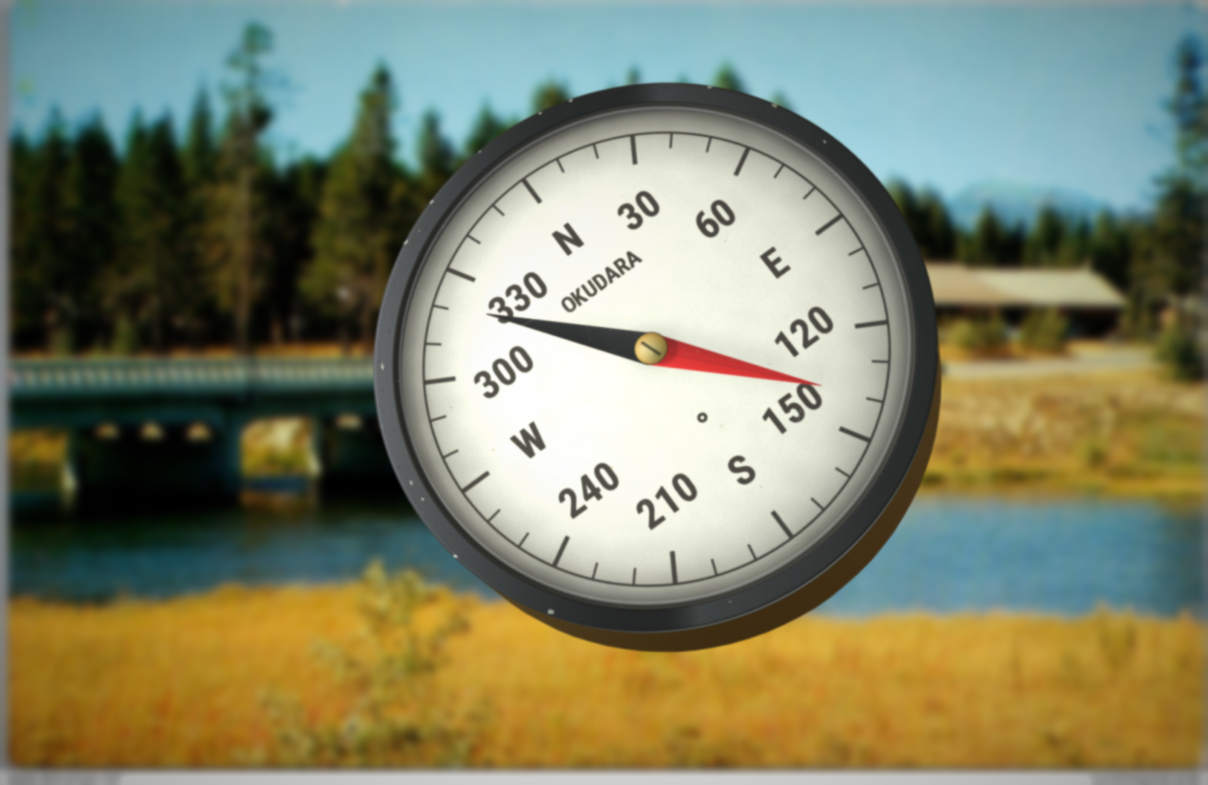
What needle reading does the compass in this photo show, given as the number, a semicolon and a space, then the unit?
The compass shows 140; °
